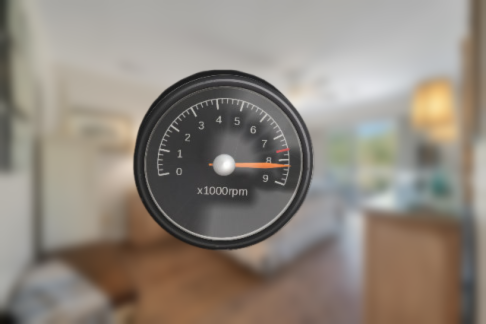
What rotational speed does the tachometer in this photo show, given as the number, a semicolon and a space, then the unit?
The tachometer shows 8200; rpm
